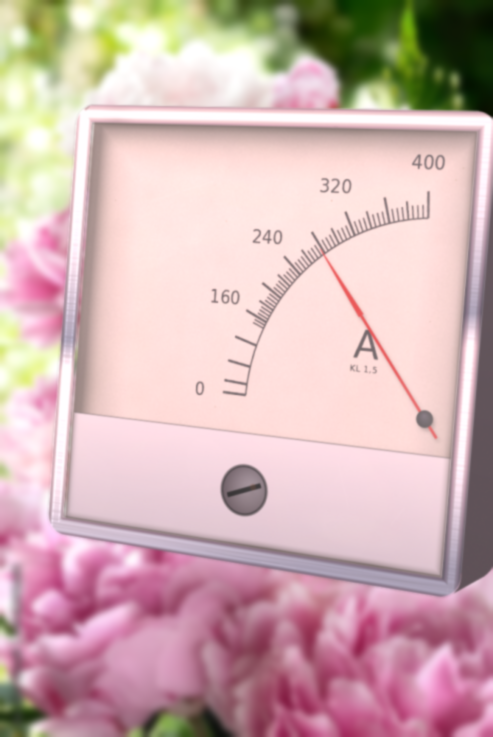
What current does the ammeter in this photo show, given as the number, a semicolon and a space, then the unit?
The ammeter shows 280; A
